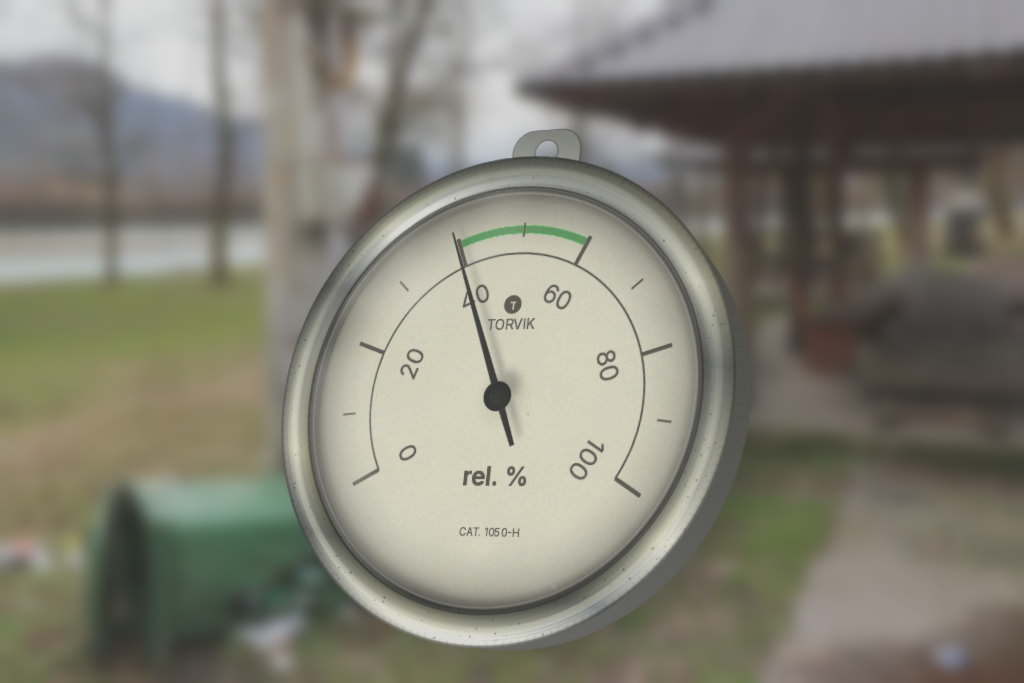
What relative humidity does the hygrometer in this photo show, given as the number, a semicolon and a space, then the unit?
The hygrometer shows 40; %
